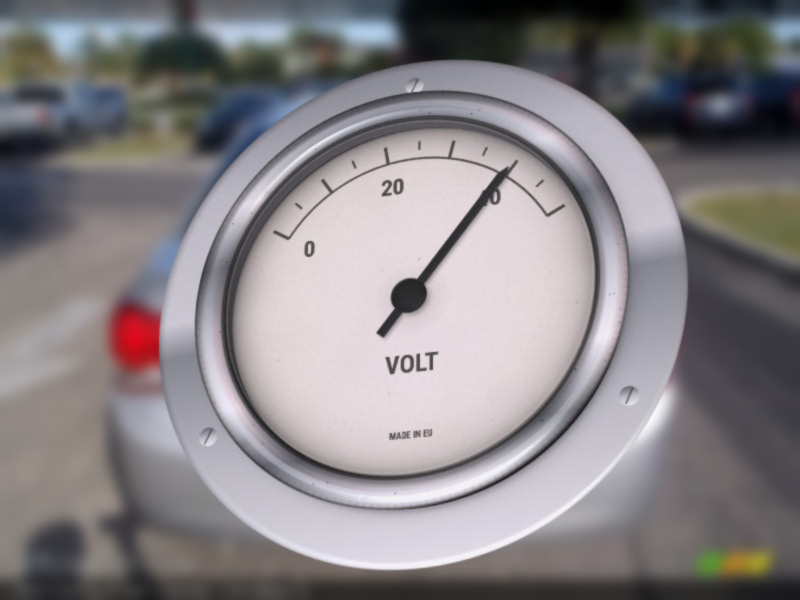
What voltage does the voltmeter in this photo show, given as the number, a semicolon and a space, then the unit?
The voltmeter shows 40; V
